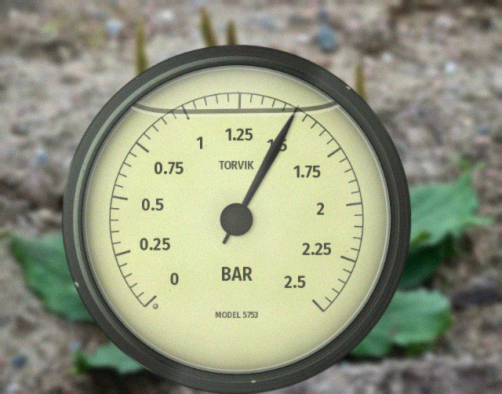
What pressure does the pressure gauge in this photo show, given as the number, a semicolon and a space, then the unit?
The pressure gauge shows 1.5; bar
